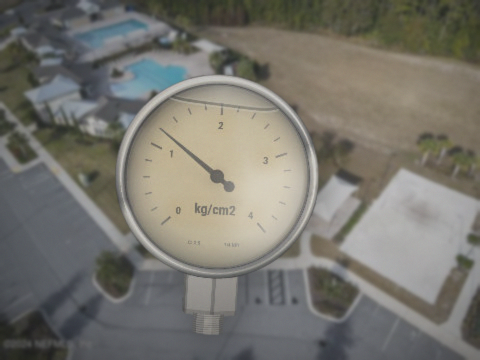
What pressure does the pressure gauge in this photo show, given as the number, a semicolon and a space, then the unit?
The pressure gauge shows 1.2; kg/cm²
